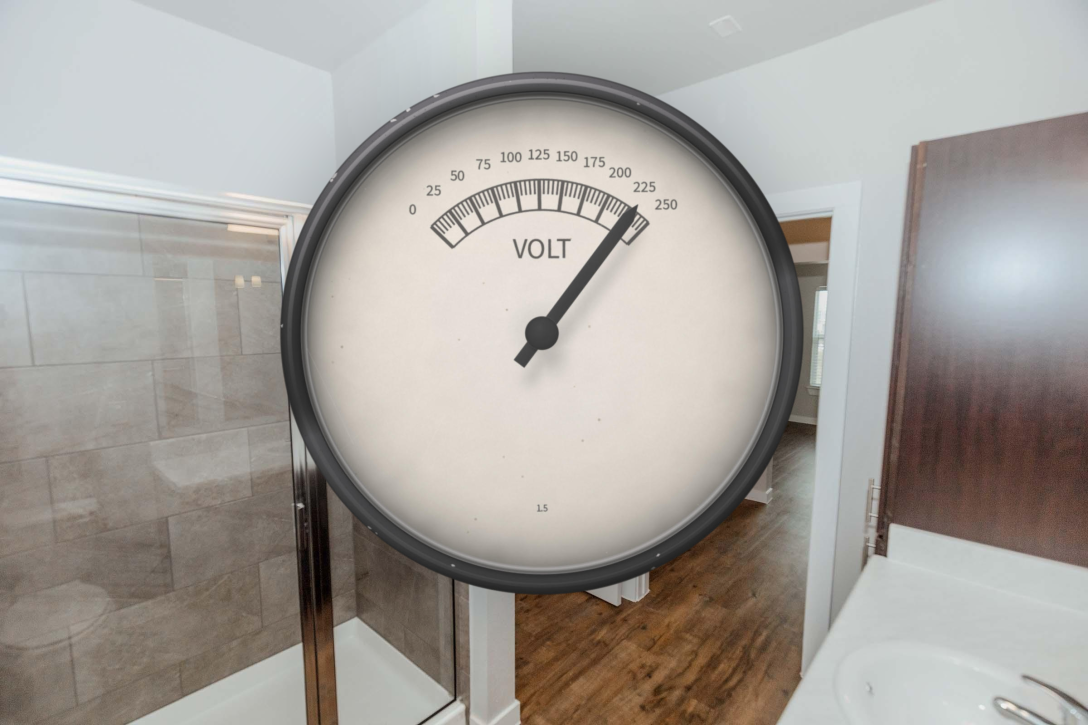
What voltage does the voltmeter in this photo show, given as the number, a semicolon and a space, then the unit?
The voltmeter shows 230; V
